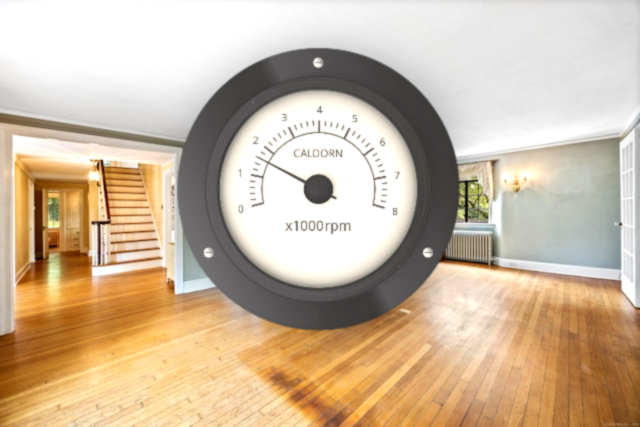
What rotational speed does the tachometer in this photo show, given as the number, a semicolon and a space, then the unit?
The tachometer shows 1600; rpm
